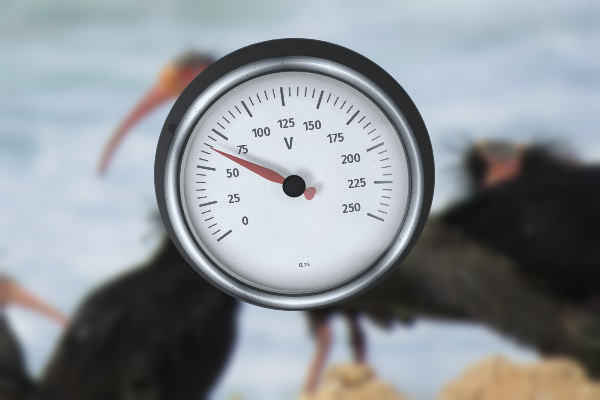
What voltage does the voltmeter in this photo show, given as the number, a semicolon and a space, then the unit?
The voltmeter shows 65; V
